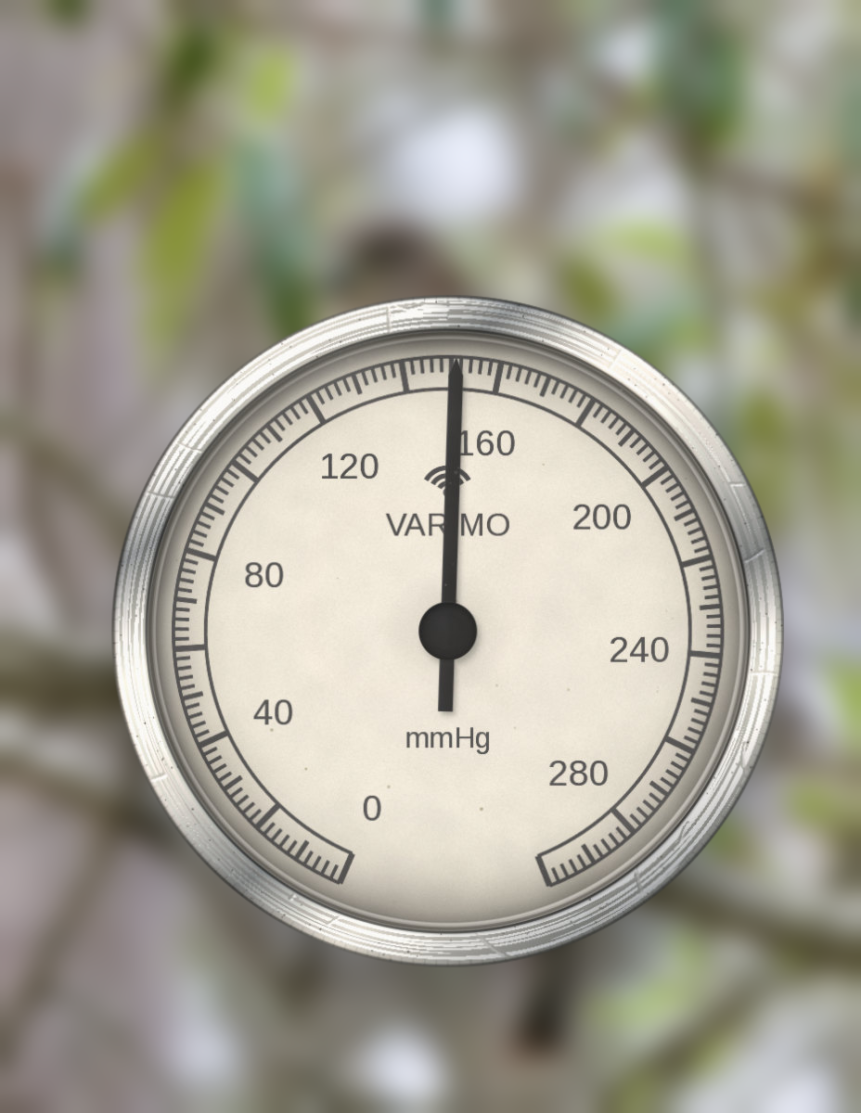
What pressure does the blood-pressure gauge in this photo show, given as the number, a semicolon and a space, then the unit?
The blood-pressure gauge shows 151; mmHg
